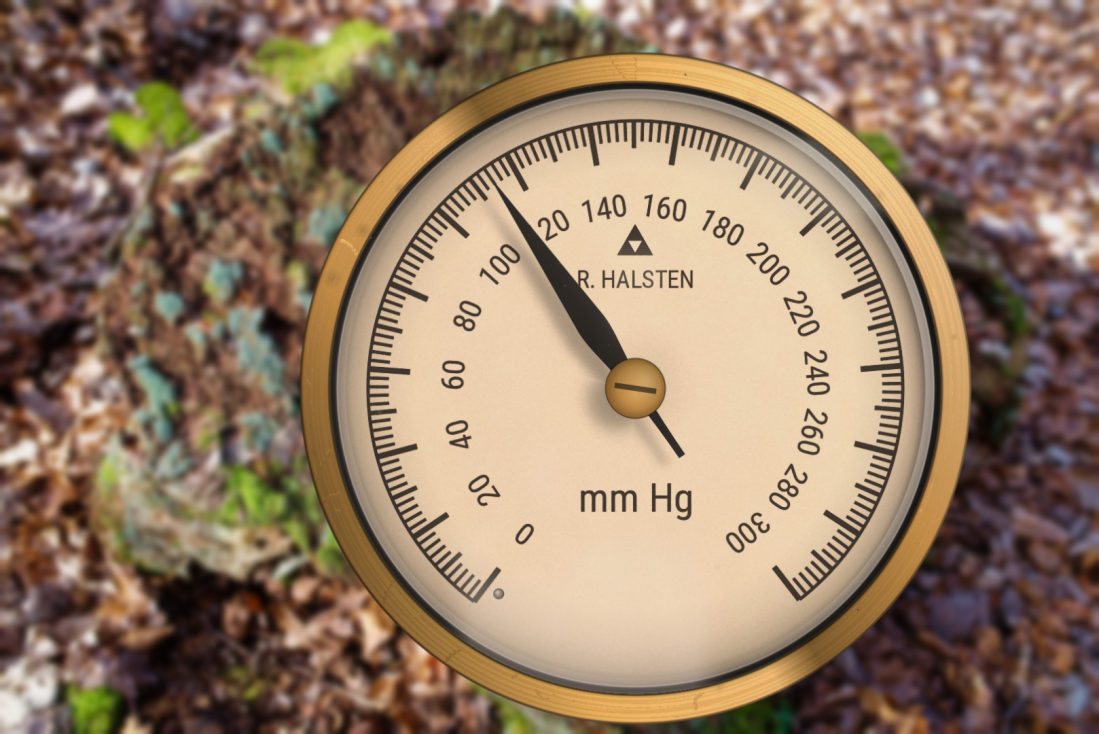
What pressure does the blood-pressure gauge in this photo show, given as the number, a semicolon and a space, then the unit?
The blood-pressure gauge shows 114; mmHg
